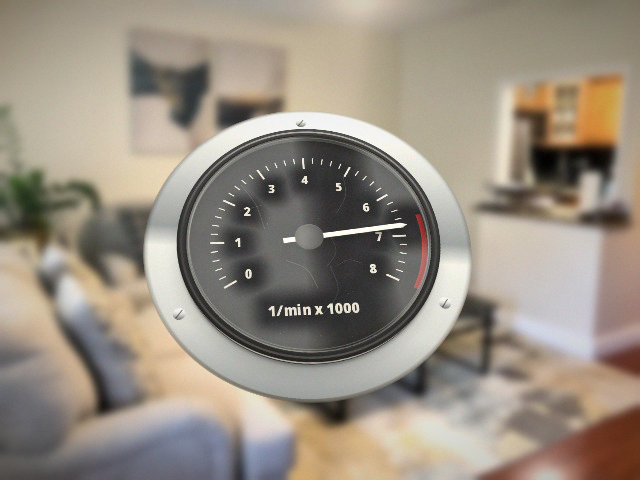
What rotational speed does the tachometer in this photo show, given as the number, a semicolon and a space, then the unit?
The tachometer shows 6800; rpm
